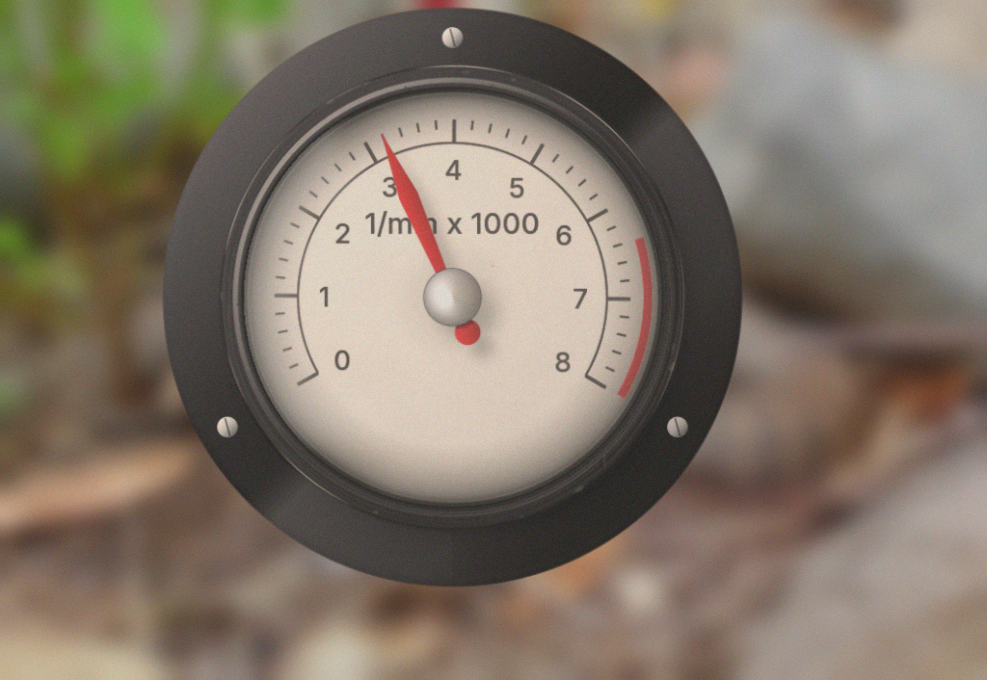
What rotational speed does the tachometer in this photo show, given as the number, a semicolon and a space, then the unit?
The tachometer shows 3200; rpm
